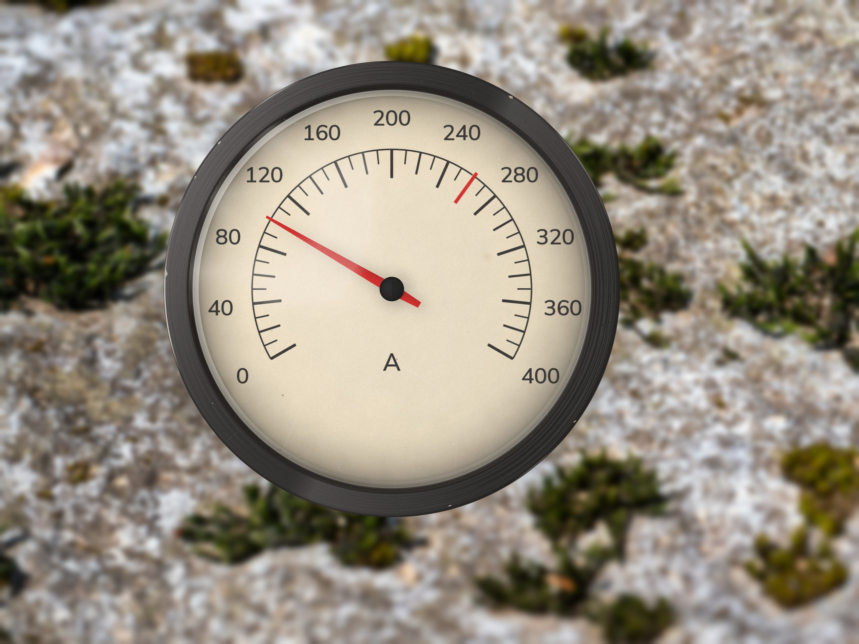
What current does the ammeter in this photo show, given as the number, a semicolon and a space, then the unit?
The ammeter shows 100; A
